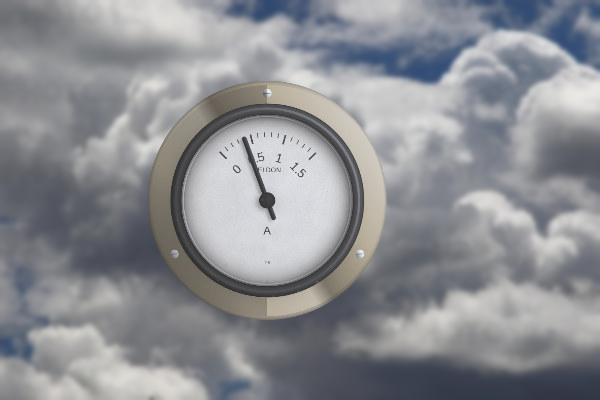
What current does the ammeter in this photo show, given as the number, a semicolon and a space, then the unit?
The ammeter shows 0.4; A
